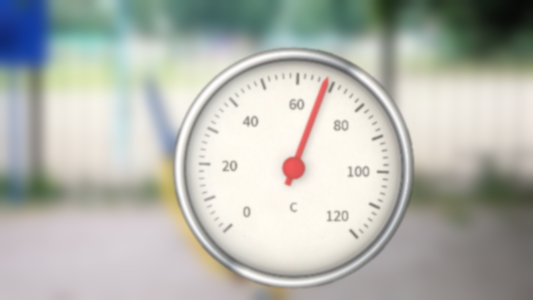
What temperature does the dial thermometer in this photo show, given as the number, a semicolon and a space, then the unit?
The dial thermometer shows 68; °C
